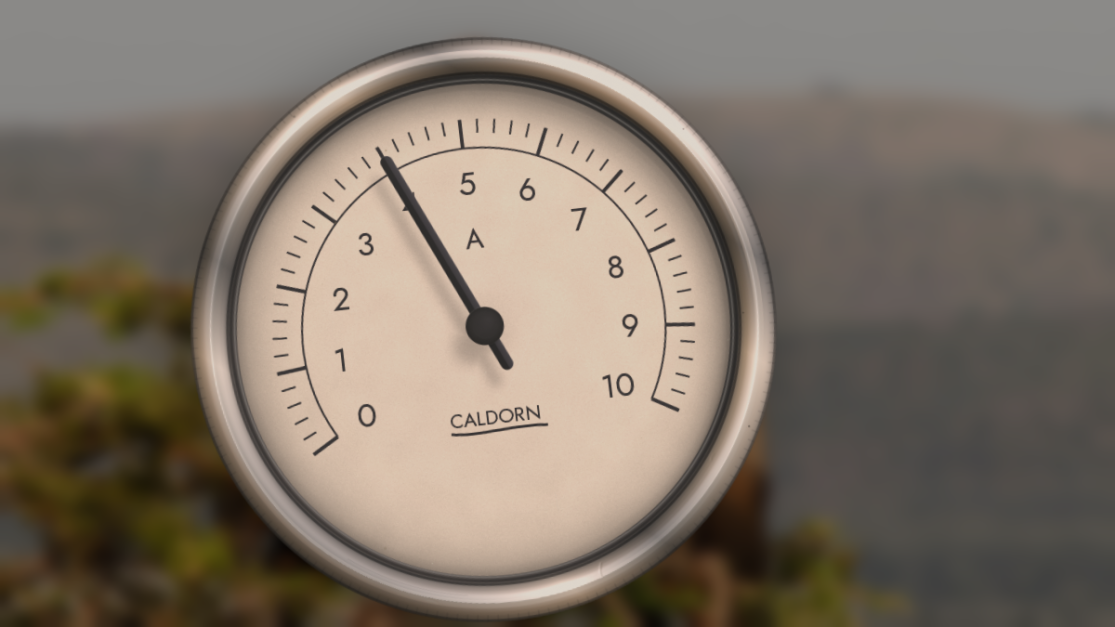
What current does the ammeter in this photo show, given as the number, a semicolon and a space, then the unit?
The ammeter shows 4; A
